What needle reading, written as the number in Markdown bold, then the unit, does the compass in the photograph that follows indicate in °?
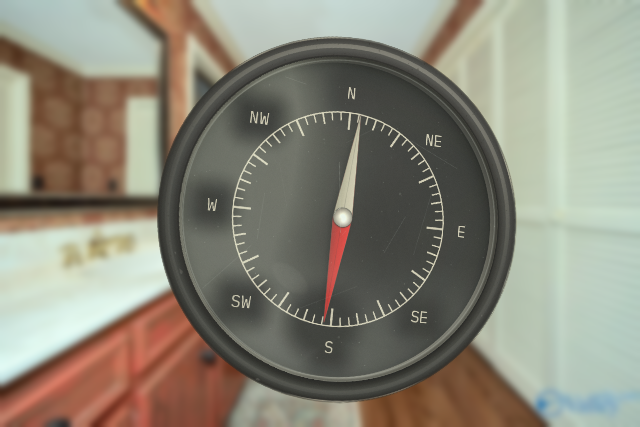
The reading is **185** °
